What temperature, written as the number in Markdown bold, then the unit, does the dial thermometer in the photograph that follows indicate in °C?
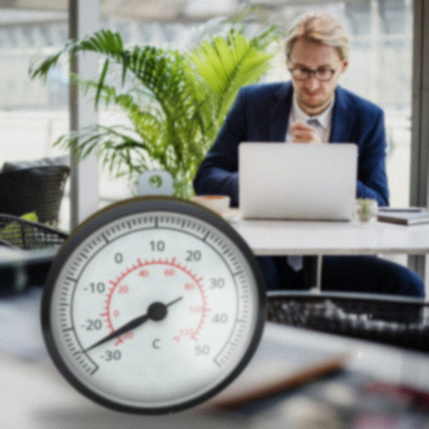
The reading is **-25** °C
